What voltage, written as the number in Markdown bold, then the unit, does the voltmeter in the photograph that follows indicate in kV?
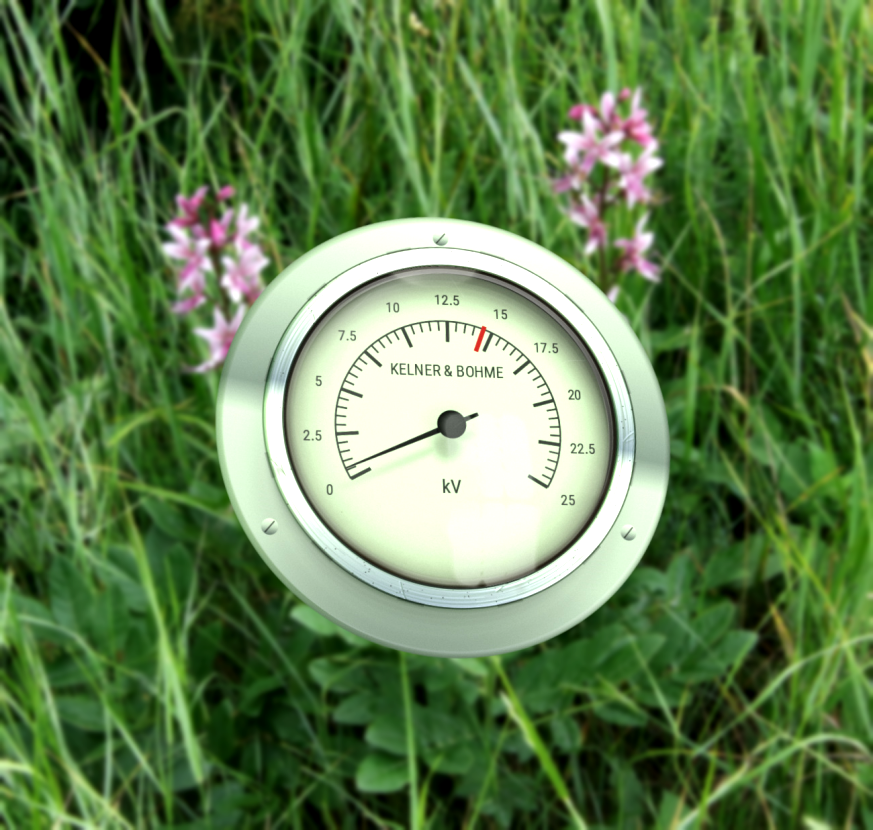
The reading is **0.5** kV
